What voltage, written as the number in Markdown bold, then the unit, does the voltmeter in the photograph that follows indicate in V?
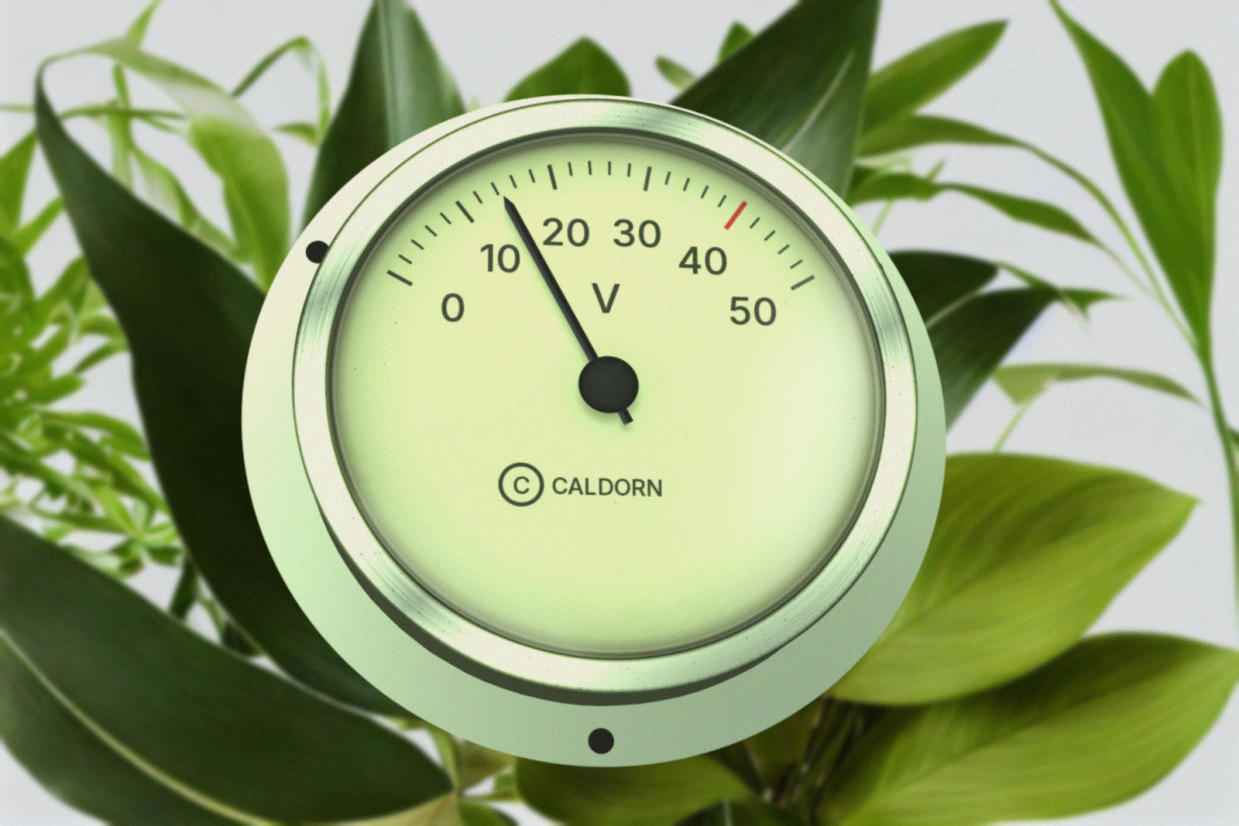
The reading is **14** V
